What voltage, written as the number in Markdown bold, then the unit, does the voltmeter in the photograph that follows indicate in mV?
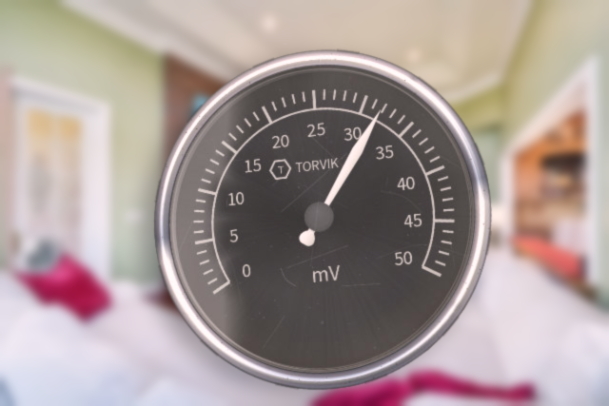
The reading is **32** mV
